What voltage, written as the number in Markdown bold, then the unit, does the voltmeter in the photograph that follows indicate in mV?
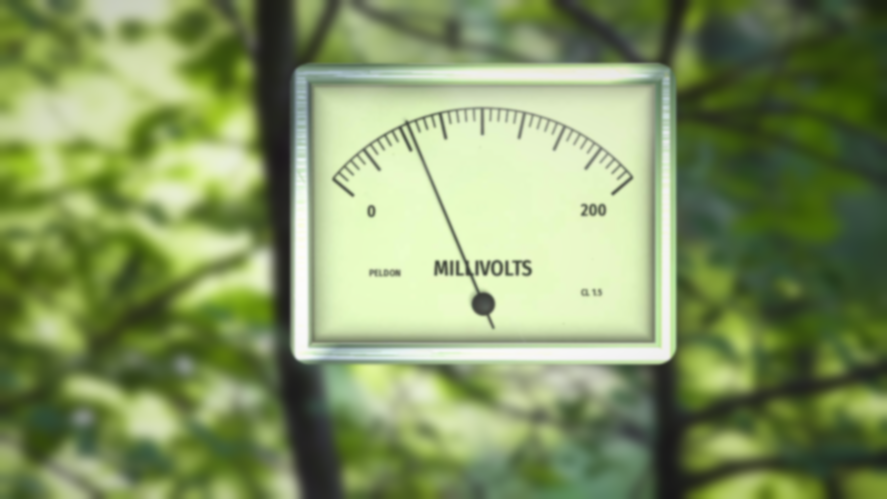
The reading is **55** mV
